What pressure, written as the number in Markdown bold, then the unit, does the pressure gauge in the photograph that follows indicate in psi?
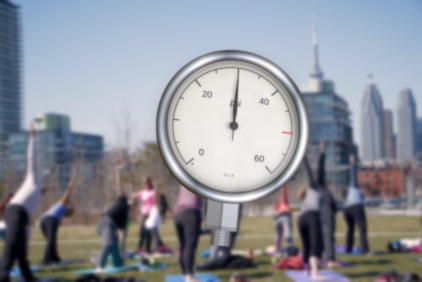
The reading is **30** psi
